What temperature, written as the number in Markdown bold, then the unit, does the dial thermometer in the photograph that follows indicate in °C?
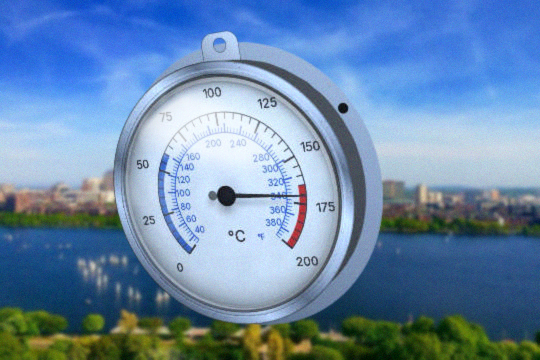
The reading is **170** °C
